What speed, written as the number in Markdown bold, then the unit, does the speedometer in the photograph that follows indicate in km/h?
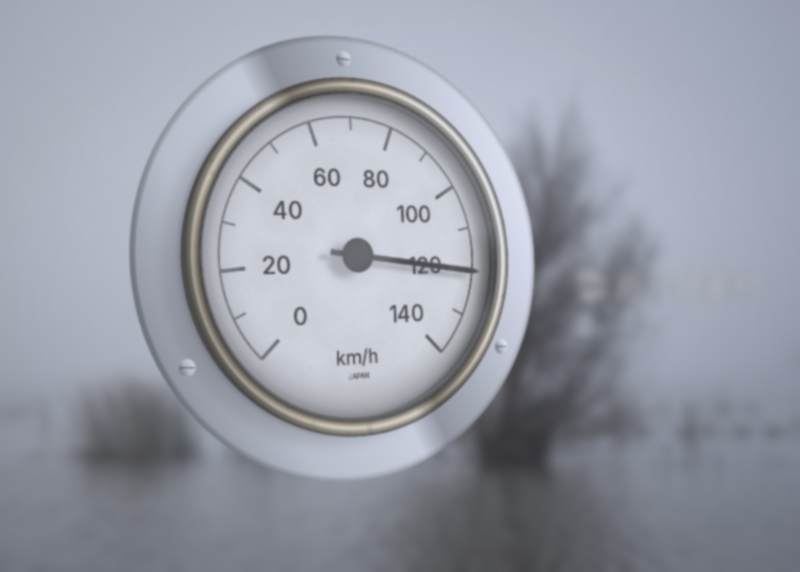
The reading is **120** km/h
